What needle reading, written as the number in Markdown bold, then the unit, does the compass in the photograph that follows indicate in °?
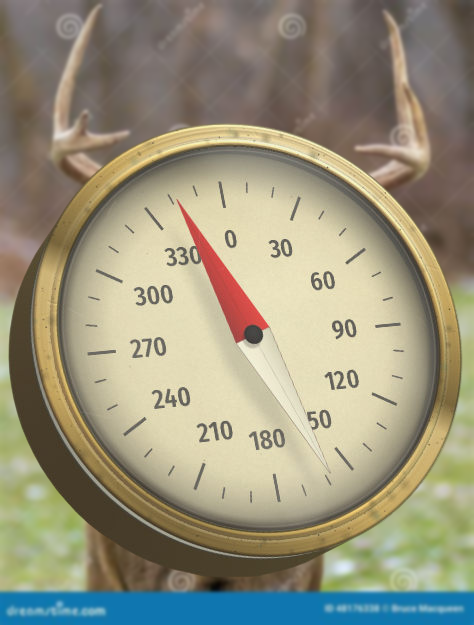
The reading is **340** °
